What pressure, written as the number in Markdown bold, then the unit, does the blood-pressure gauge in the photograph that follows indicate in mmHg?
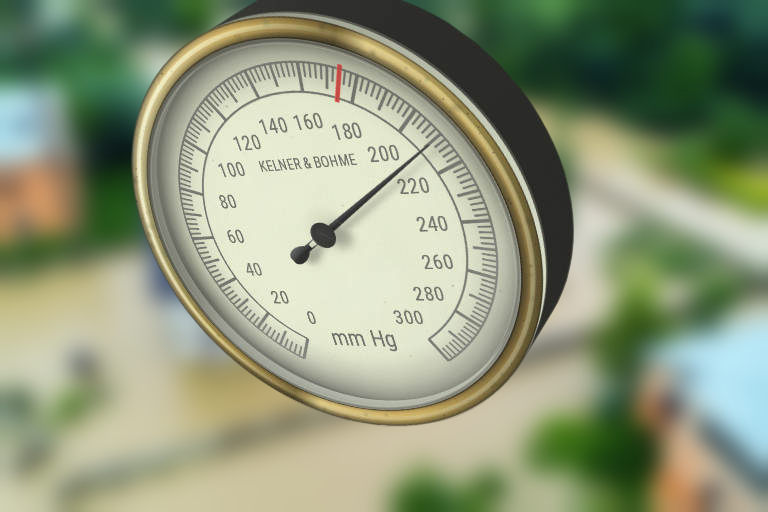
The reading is **210** mmHg
